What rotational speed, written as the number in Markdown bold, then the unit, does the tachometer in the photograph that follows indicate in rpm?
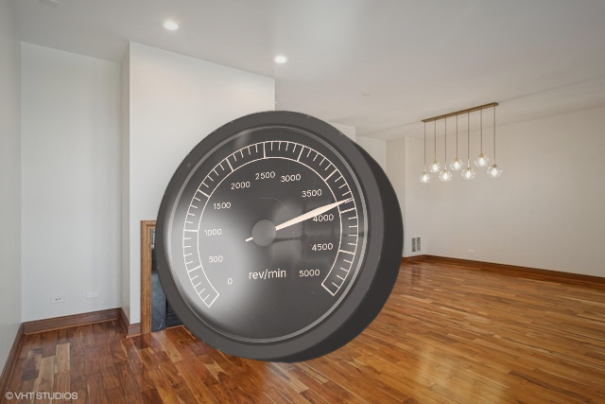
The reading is **3900** rpm
